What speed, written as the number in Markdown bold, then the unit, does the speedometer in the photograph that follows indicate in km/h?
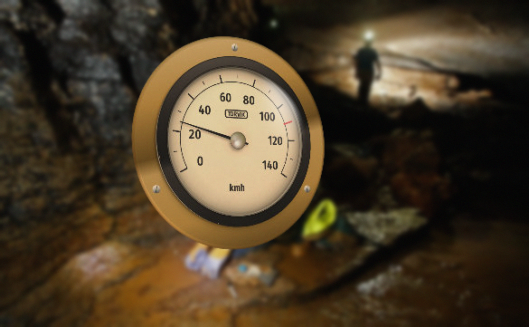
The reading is **25** km/h
